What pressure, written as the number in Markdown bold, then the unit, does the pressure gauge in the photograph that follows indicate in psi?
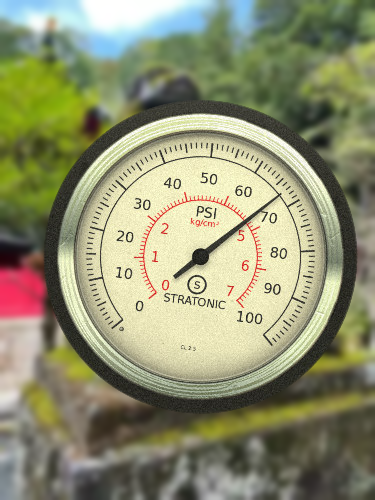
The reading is **67** psi
